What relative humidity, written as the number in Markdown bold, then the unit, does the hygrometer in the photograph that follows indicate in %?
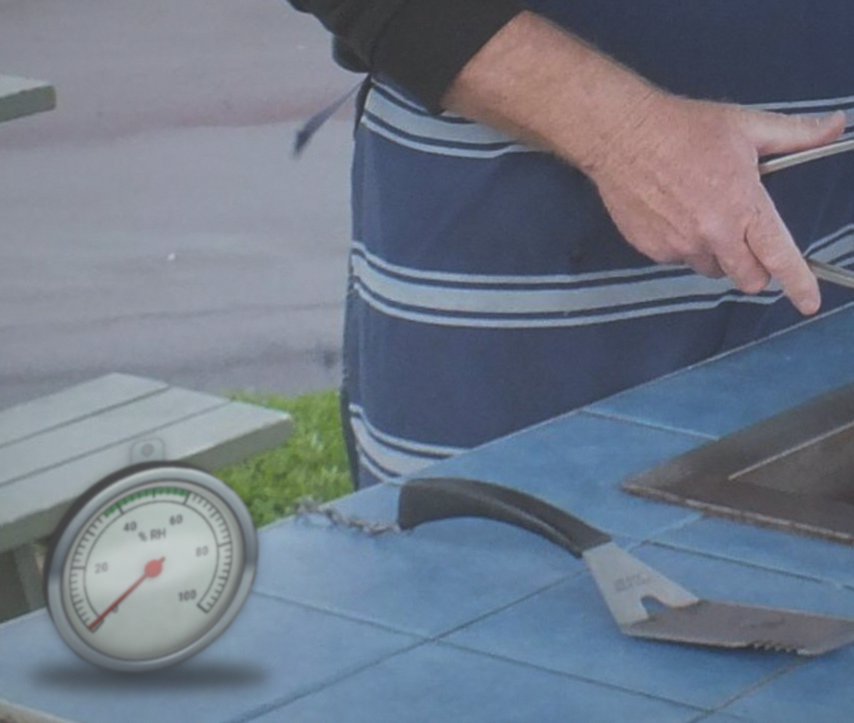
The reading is **2** %
